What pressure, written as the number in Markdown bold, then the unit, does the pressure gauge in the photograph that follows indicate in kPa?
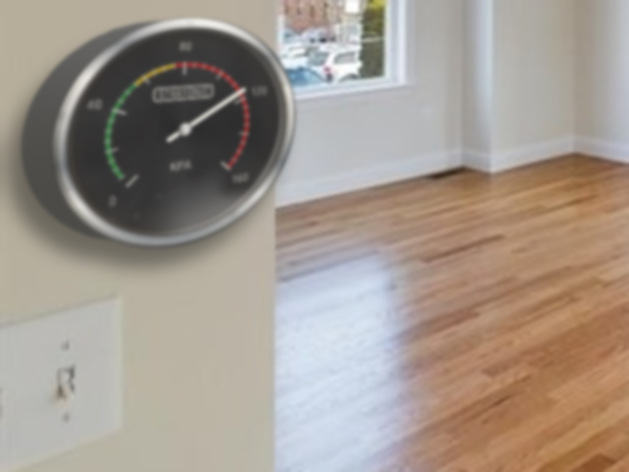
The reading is **115** kPa
